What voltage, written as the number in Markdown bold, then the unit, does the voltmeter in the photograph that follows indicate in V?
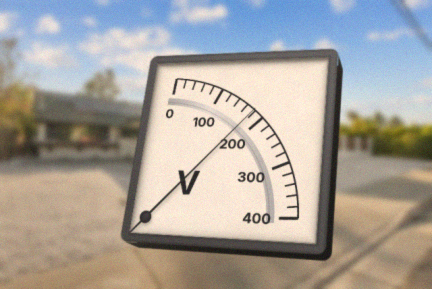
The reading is **180** V
